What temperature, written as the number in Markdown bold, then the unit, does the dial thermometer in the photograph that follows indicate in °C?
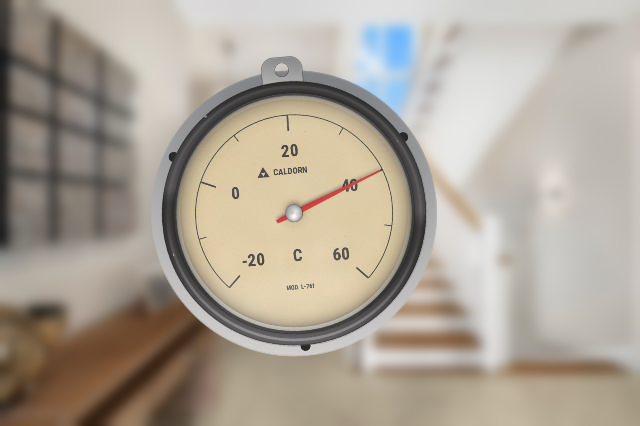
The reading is **40** °C
